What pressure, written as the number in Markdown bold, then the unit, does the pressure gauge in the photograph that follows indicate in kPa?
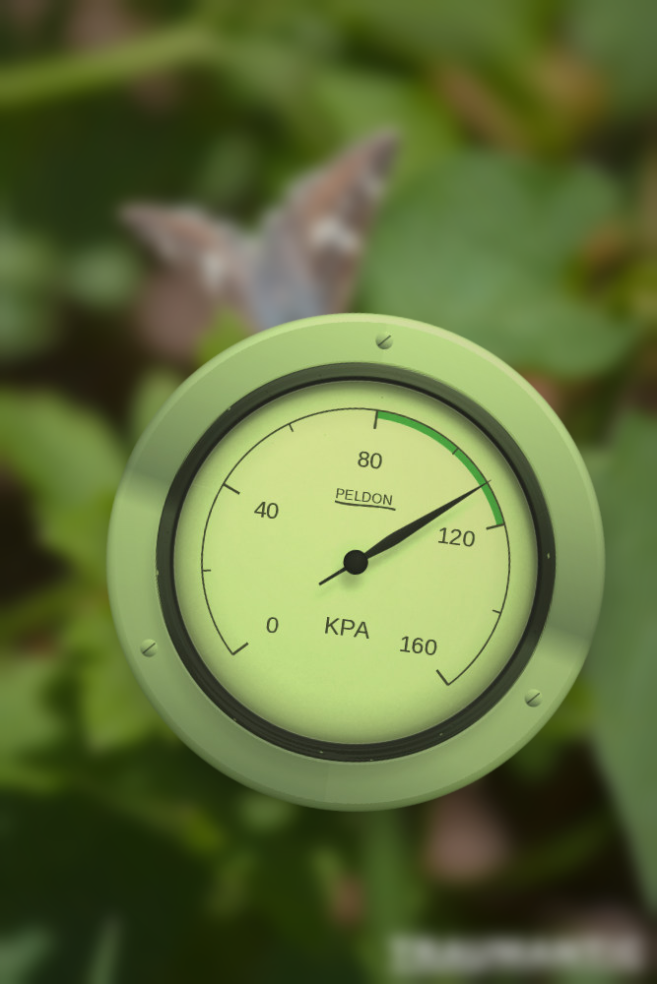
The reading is **110** kPa
